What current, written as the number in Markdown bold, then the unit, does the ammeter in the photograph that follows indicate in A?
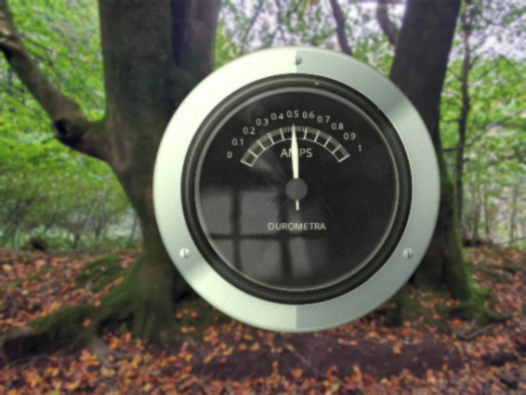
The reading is **0.5** A
